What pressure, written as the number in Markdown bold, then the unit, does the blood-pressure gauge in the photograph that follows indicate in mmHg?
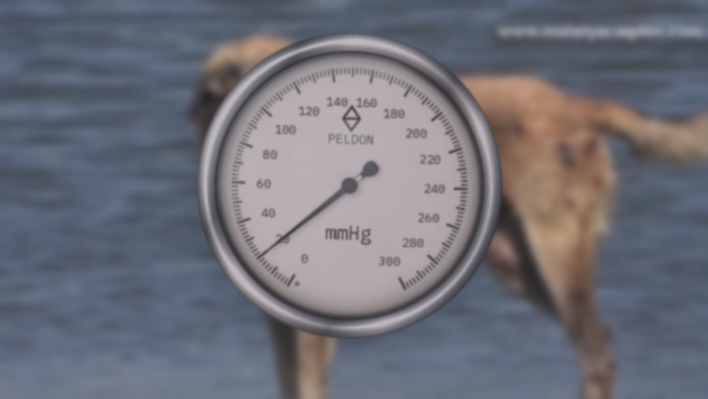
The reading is **20** mmHg
